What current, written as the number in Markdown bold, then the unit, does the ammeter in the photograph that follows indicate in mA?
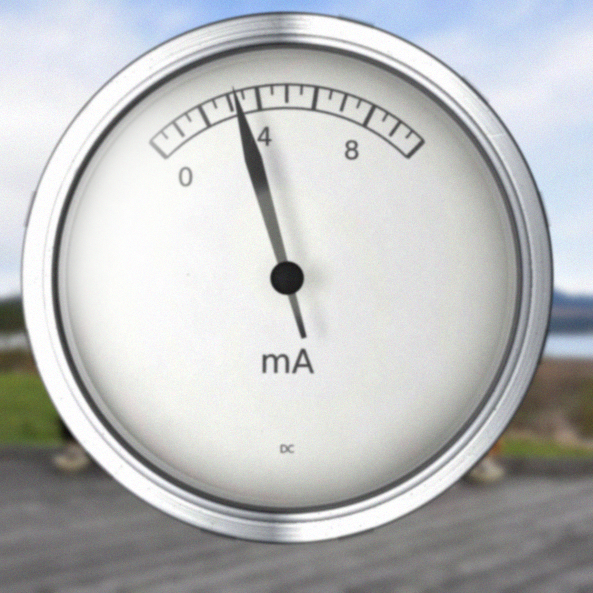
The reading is **3.25** mA
